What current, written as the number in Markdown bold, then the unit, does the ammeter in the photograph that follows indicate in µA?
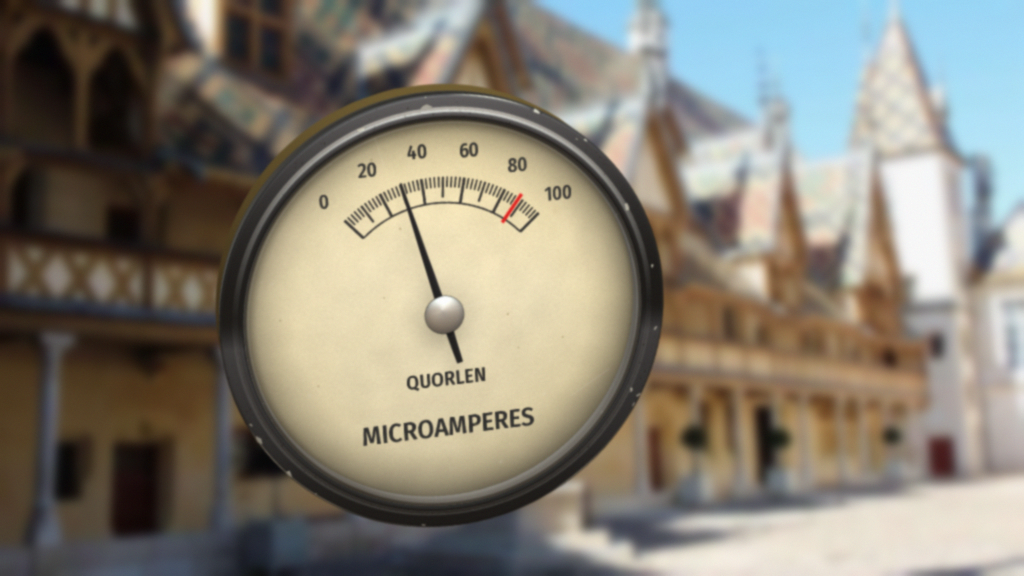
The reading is **30** µA
